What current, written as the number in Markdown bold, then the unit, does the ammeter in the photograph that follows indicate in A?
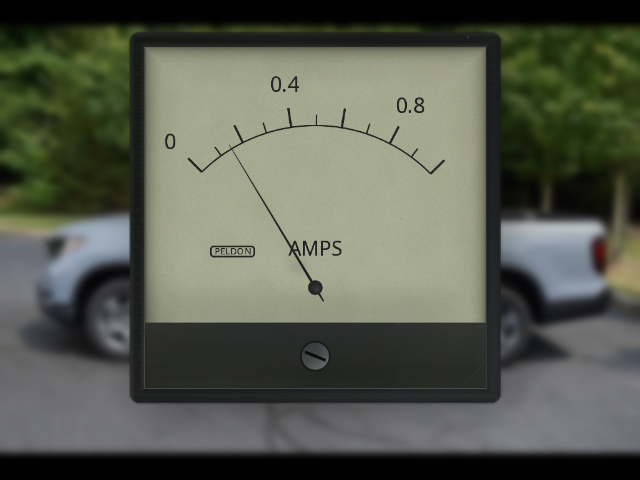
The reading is **0.15** A
